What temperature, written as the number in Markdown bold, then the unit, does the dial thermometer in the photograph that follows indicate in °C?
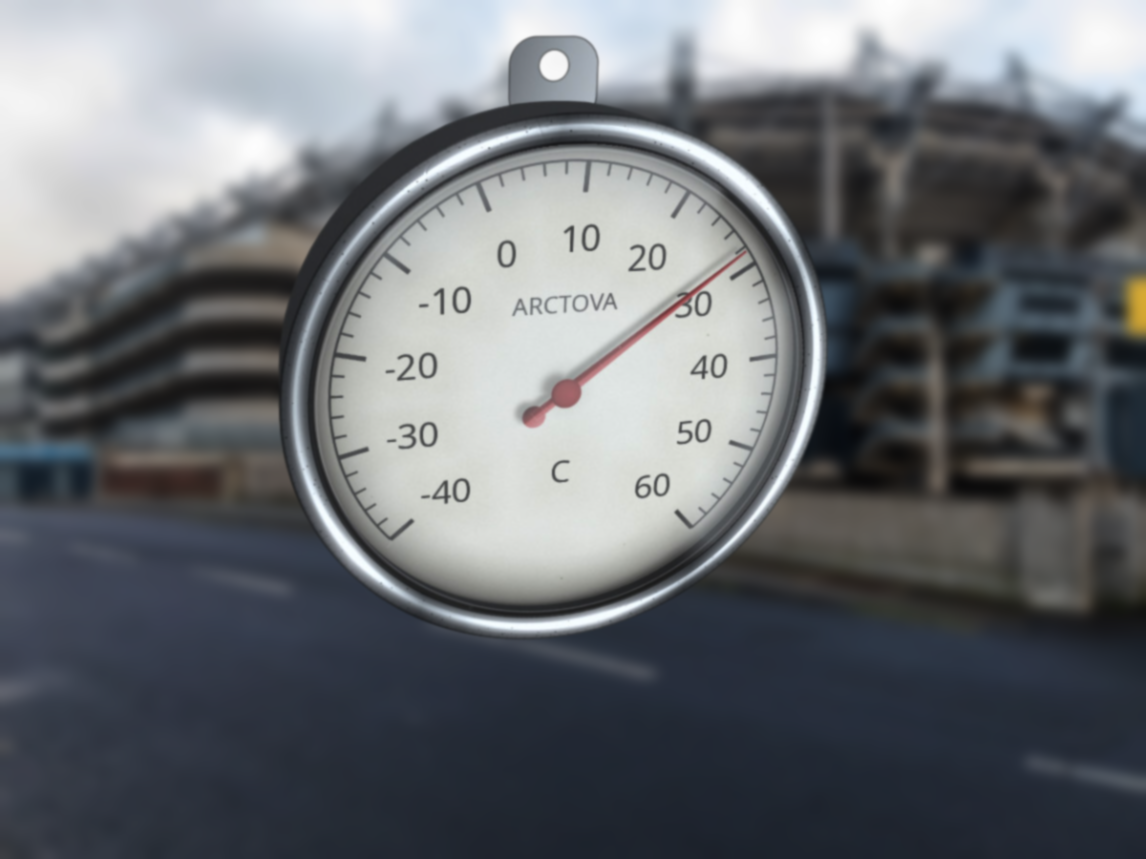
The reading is **28** °C
